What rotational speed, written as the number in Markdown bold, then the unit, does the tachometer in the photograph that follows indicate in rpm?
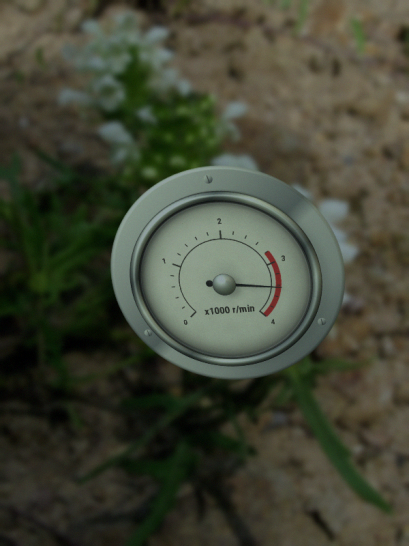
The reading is **3400** rpm
